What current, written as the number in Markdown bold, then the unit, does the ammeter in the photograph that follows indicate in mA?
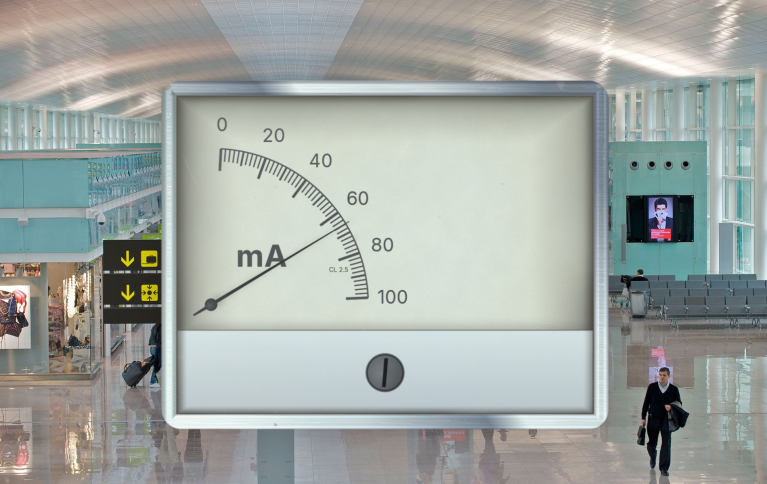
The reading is **66** mA
